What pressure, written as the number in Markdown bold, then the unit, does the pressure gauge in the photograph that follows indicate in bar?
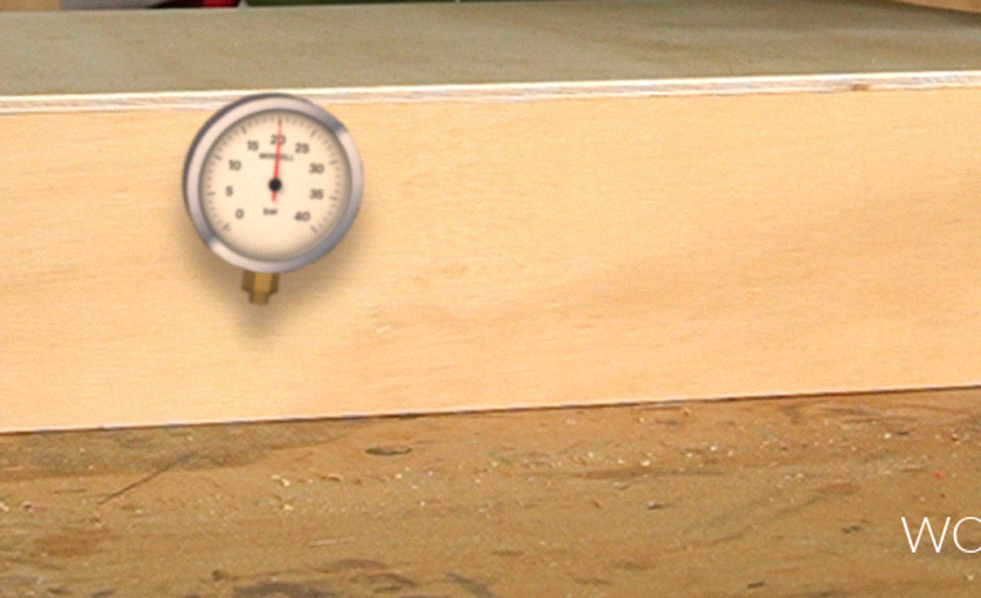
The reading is **20** bar
